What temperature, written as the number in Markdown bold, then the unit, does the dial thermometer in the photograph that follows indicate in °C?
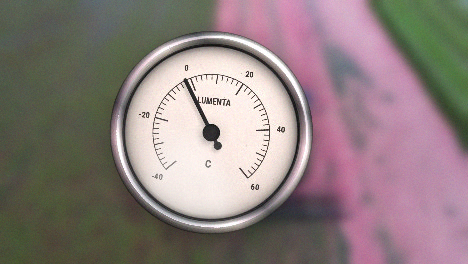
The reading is **-2** °C
